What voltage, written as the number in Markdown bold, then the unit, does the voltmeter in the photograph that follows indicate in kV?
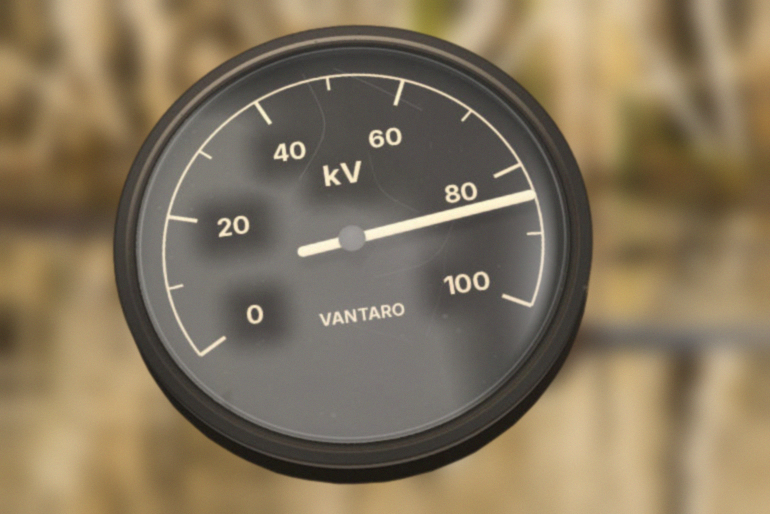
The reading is **85** kV
